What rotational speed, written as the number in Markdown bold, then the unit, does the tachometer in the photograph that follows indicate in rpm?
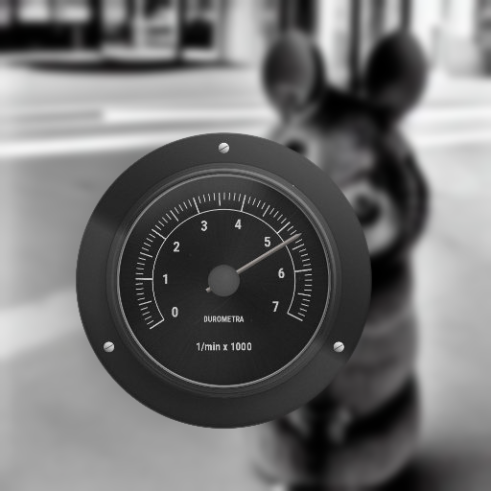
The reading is **5300** rpm
